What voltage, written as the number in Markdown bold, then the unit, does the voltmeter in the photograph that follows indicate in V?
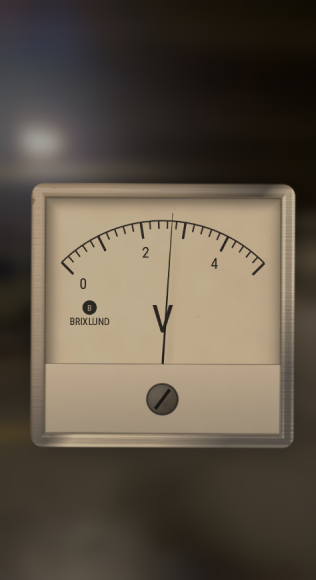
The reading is **2.7** V
